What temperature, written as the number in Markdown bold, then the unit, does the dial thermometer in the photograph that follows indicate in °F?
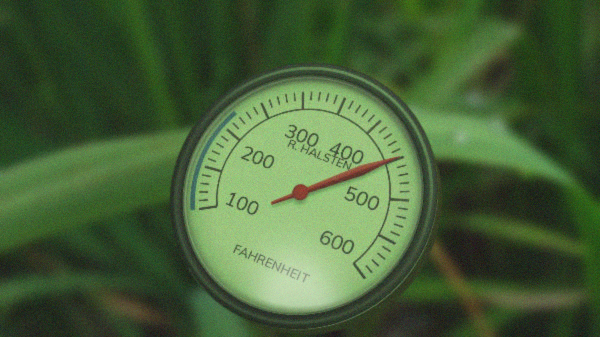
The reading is **450** °F
